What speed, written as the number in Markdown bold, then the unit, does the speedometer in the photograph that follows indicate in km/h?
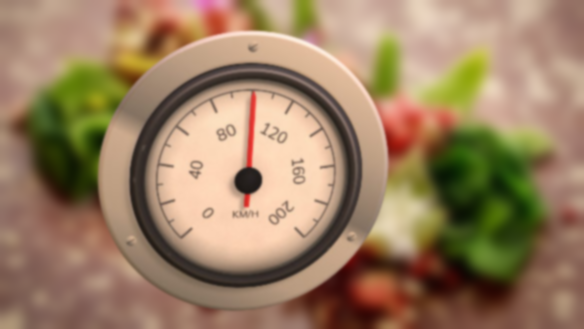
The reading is **100** km/h
